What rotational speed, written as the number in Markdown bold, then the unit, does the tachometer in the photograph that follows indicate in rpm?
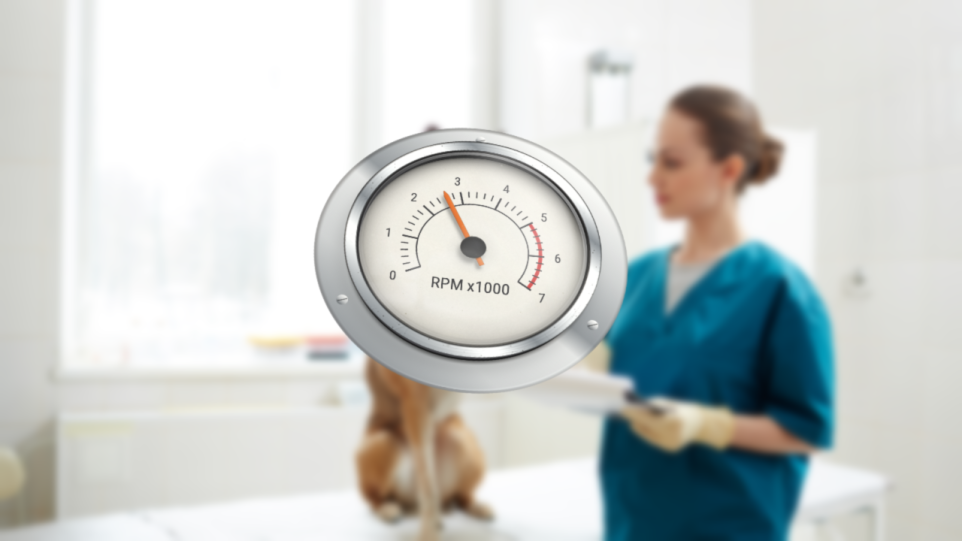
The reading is **2600** rpm
